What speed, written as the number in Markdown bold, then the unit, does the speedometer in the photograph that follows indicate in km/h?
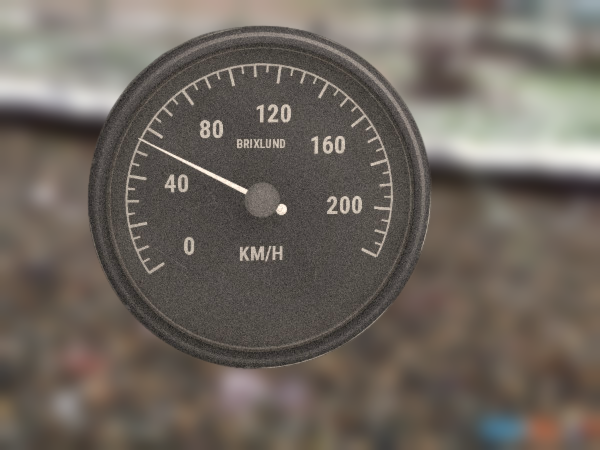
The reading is **55** km/h
